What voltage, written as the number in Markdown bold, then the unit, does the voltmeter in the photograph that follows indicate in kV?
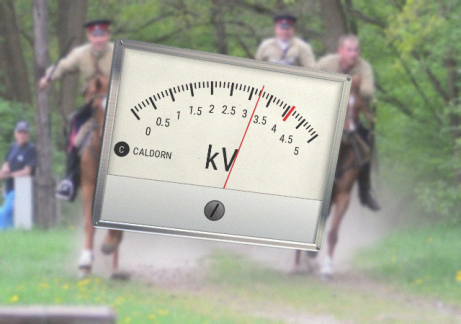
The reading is **3.2** kV
